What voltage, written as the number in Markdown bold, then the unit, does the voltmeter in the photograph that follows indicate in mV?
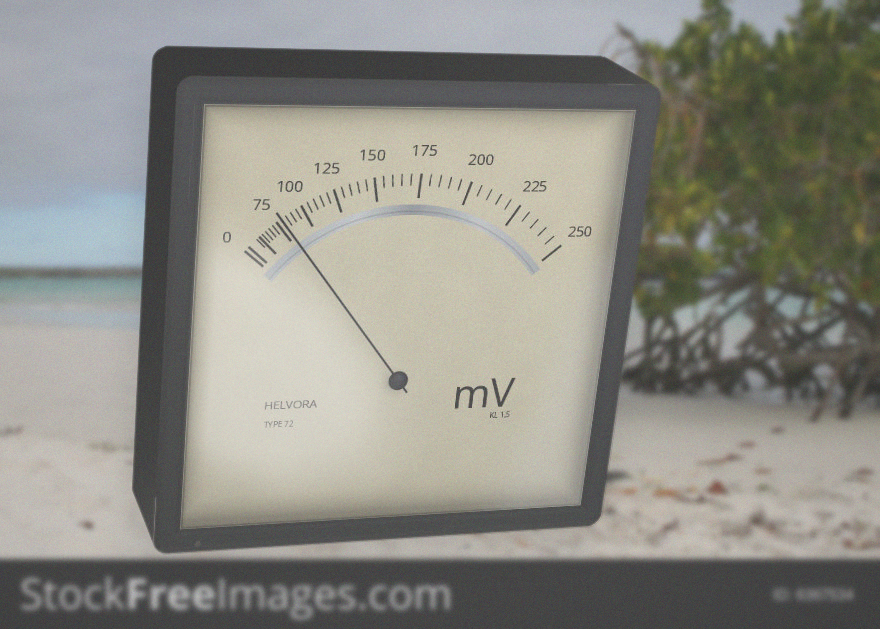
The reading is **80** mV
